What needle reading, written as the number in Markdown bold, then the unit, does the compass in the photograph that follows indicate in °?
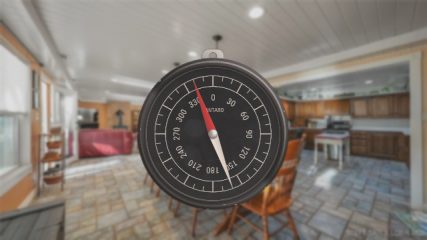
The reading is **340** °
